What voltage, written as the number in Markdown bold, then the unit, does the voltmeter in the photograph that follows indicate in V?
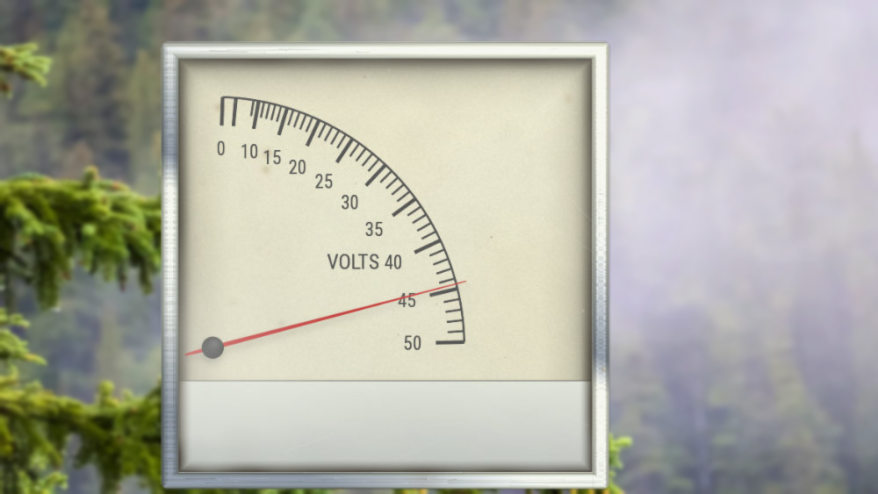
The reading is **44.5** V
